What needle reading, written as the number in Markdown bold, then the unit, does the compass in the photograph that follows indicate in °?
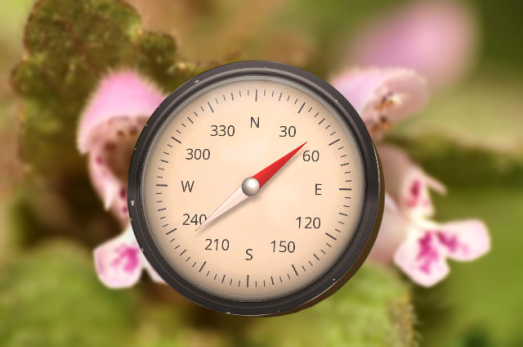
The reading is **50** °
